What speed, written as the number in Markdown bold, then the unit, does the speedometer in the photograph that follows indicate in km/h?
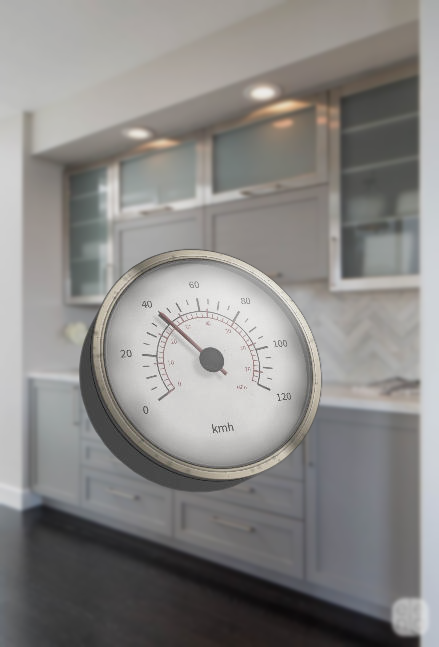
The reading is **40** km/h
